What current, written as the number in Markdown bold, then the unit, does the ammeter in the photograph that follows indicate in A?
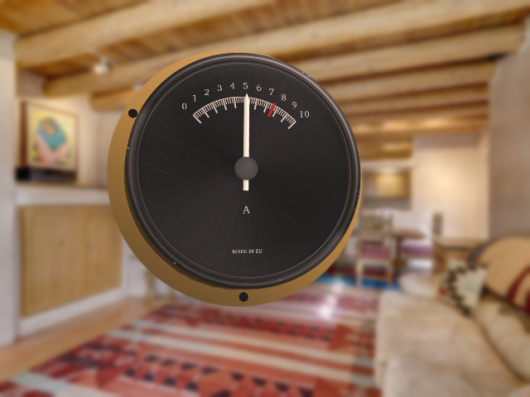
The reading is **5** A
